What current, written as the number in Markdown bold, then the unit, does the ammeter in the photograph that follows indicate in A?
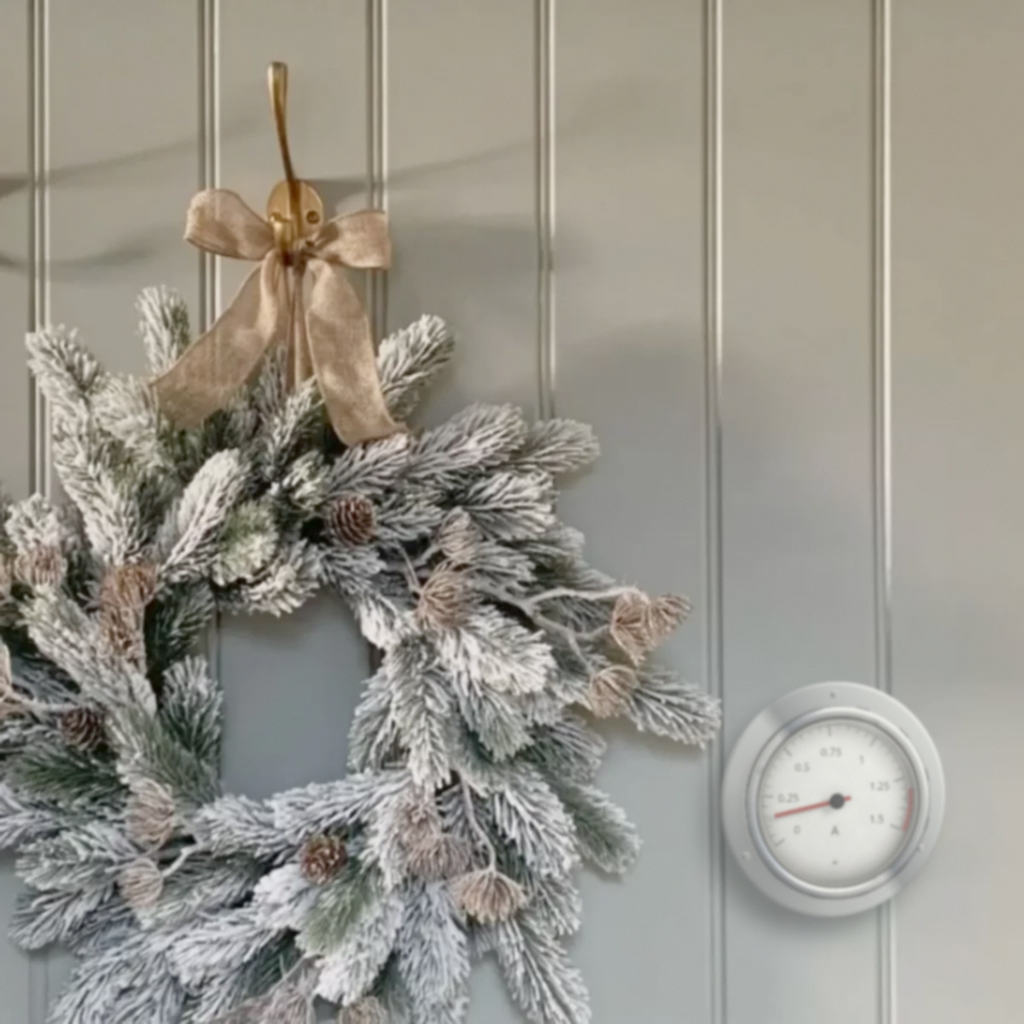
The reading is **0.15** A
